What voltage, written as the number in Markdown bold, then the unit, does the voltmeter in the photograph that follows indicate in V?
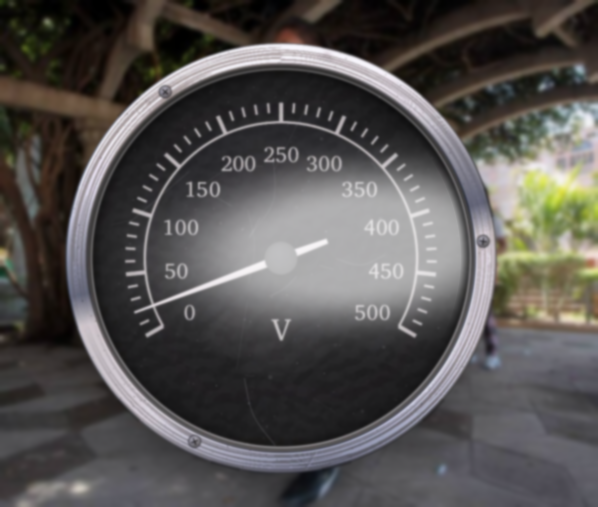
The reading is **20** V
